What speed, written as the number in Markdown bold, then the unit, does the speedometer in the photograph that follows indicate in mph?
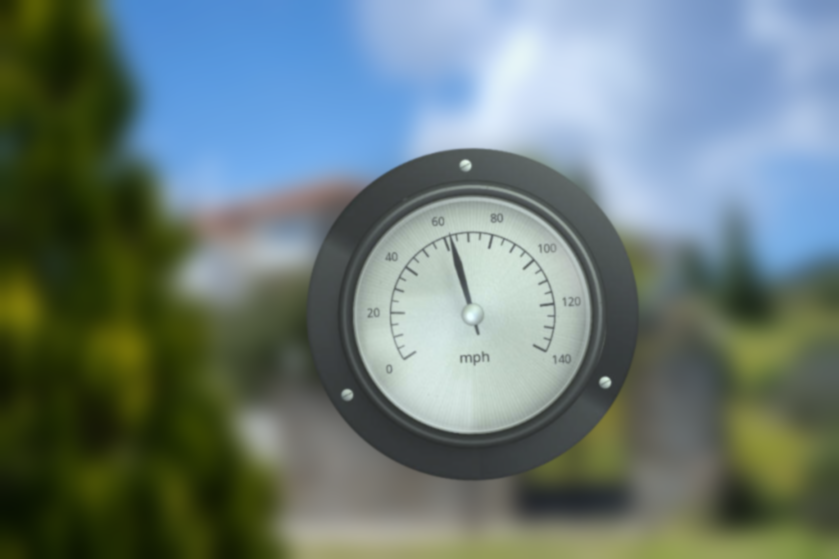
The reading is **62.5** mph
